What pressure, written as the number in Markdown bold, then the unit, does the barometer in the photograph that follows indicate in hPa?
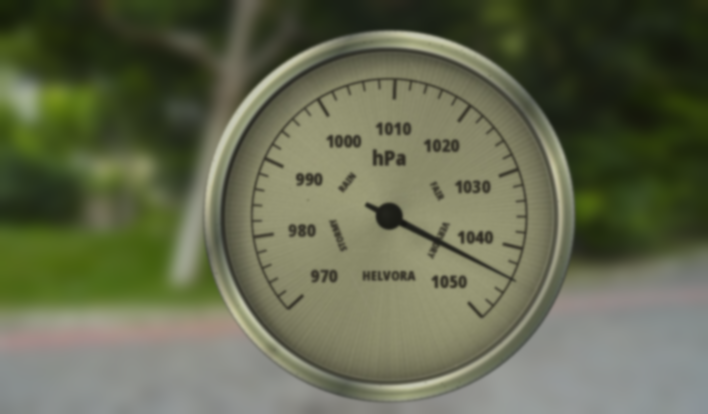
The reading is **1044** hPa
